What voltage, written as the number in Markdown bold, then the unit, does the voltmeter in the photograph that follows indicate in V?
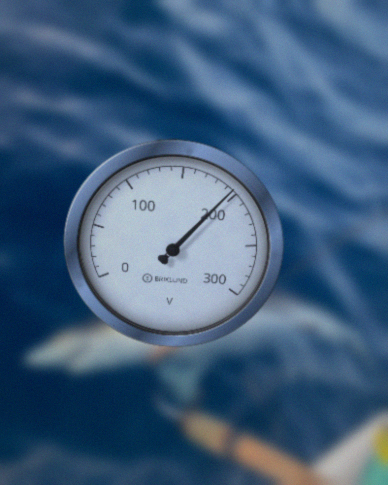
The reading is **195** V
